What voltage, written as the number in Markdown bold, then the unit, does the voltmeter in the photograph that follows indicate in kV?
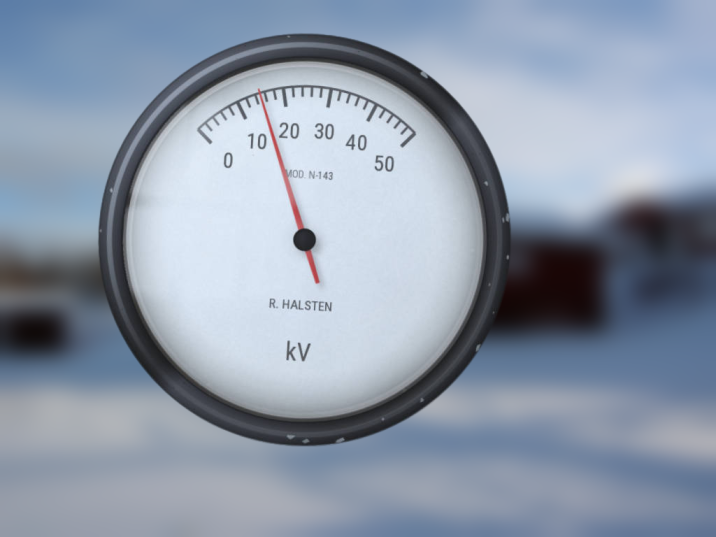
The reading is **15** kV
